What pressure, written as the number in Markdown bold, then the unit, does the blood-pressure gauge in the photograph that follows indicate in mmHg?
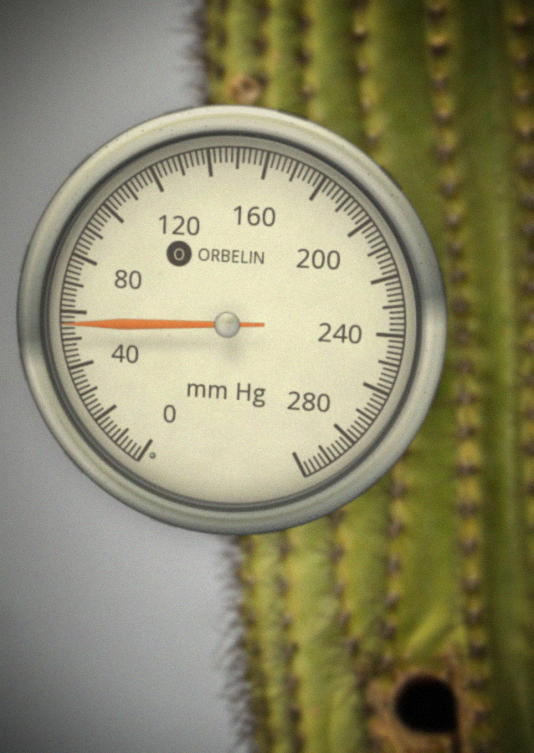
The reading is **56** mmHg
